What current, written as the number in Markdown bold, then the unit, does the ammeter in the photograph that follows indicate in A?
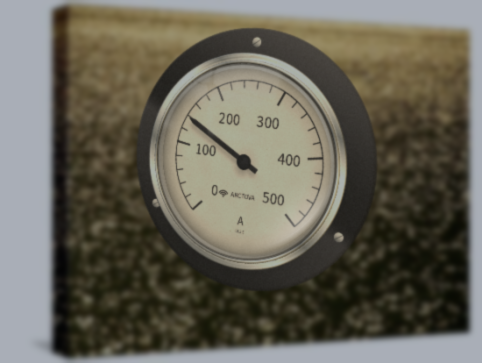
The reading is **140** A
